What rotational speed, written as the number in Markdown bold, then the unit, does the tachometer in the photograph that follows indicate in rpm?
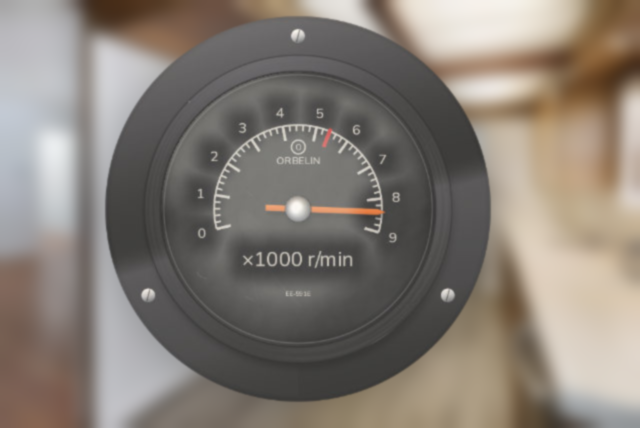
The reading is **8400** rpm
